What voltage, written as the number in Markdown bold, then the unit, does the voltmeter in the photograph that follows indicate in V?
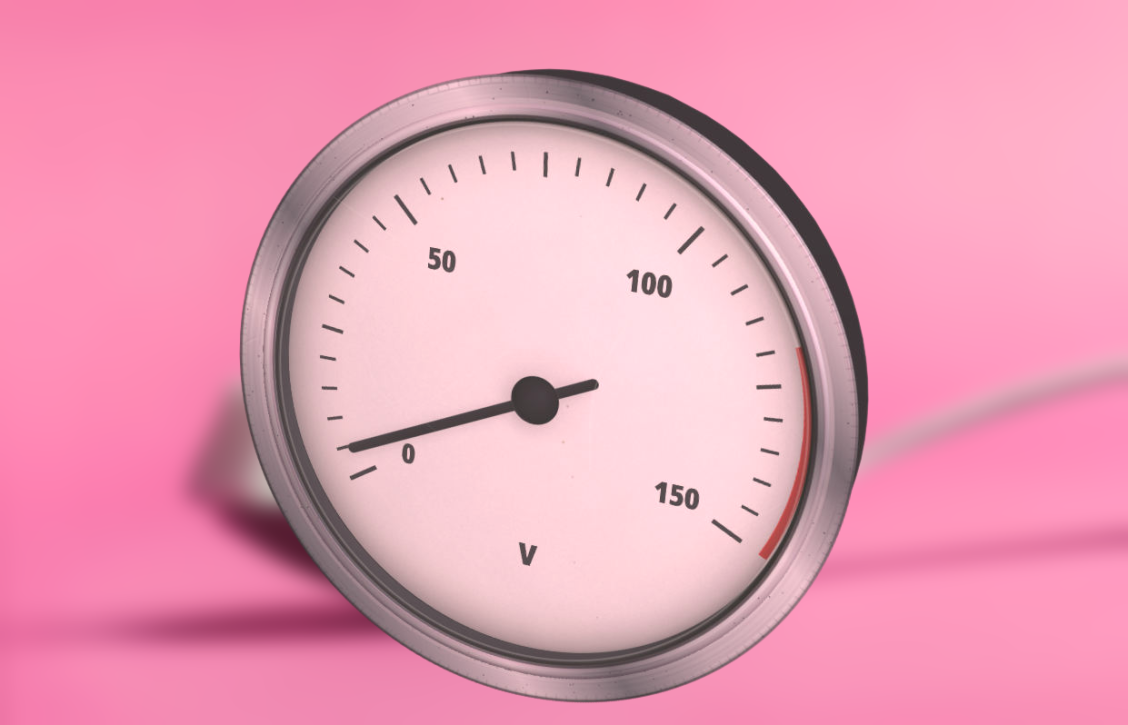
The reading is **5** V
